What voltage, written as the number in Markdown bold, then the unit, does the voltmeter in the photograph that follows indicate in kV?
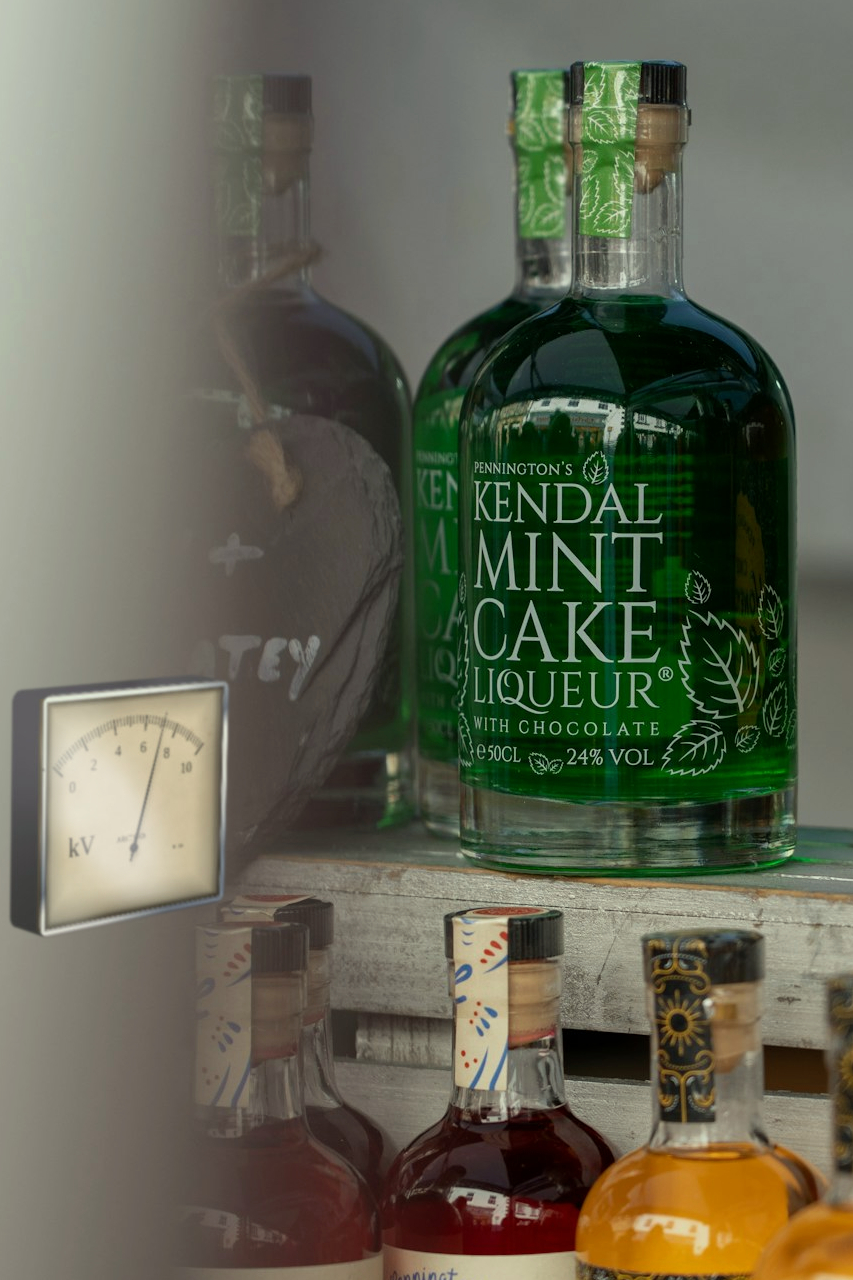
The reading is **7** kV
